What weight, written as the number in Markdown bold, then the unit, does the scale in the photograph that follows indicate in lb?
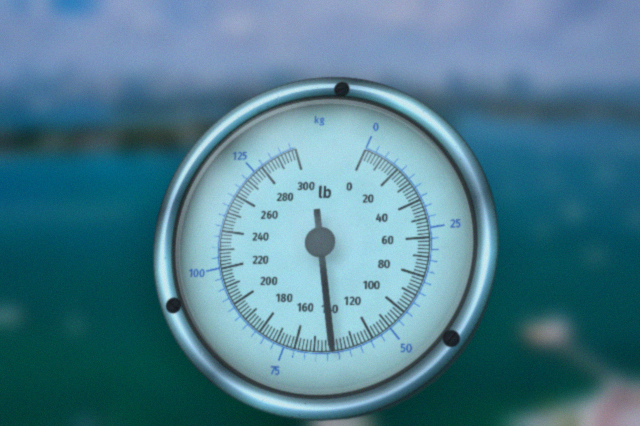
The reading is **140** lb
